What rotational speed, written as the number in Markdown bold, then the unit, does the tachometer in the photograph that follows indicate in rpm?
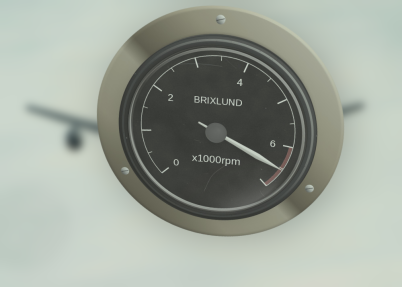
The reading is **6500** rpm
